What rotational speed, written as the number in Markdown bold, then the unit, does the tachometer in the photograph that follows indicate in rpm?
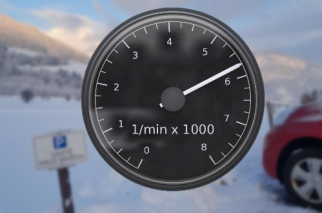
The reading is **5750** rpm
